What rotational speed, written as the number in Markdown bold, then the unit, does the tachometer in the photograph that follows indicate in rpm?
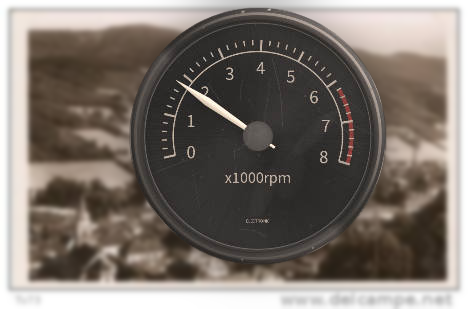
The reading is **1800** rpm
